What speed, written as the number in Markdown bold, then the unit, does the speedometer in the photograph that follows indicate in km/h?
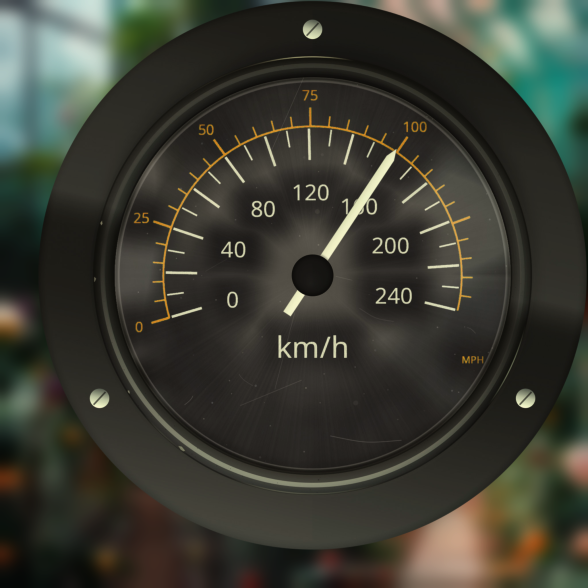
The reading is **160** km/h
